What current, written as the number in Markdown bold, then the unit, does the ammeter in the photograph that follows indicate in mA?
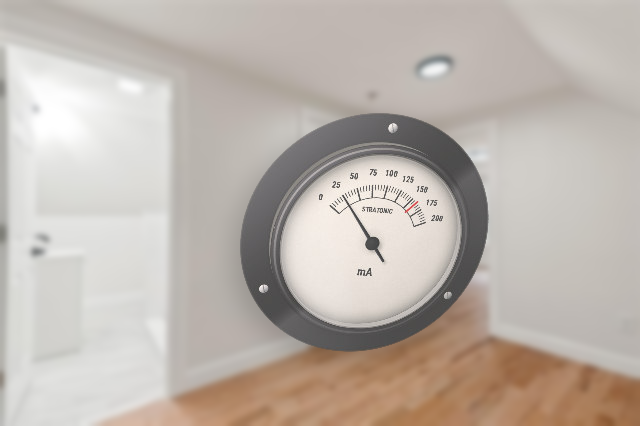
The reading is **25** mA
